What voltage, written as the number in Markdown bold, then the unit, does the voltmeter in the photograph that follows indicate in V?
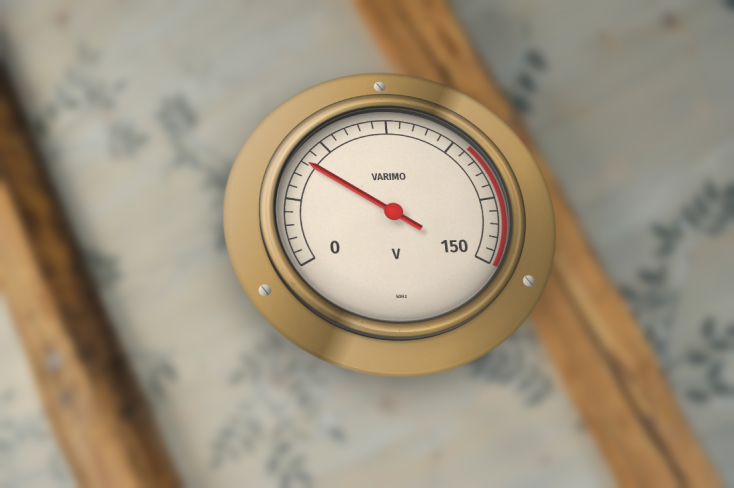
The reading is **40** V
